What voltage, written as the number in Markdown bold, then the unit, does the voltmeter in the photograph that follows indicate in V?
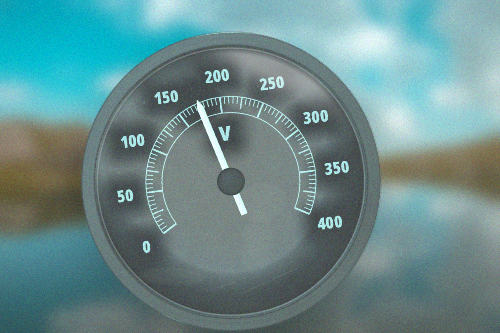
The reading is **175** V
